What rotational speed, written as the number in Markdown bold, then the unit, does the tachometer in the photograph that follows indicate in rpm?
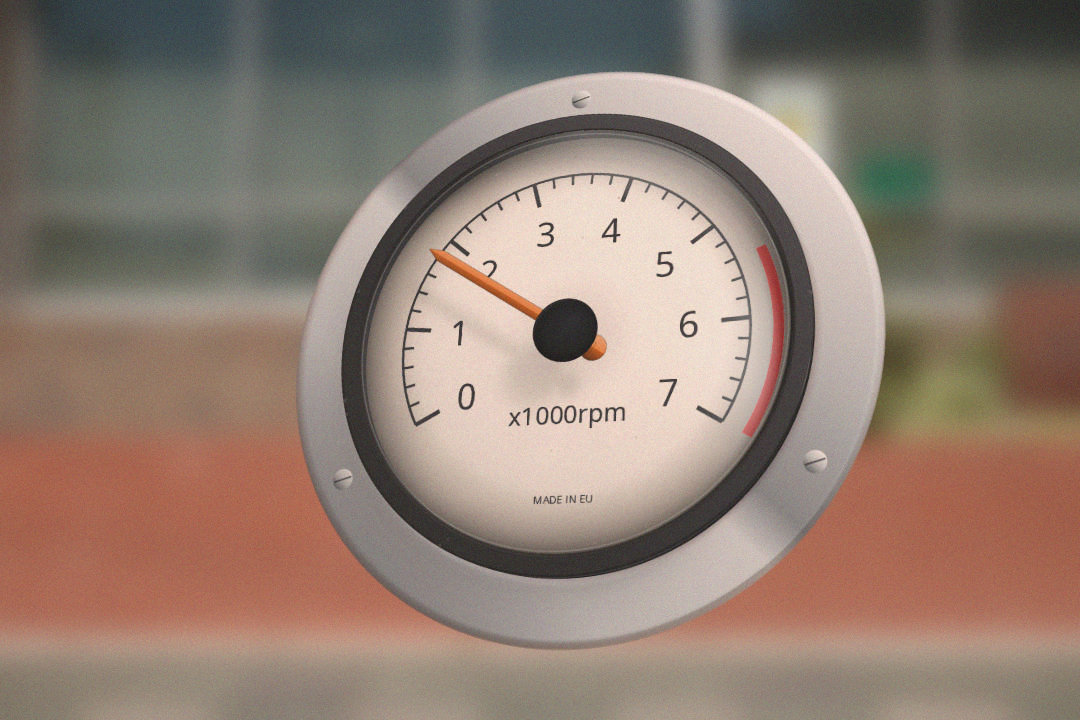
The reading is **1800** rpm
